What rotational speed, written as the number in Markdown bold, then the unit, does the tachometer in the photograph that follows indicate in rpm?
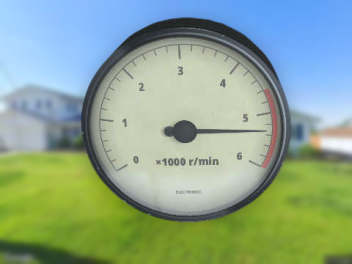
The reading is **5300** rpm
